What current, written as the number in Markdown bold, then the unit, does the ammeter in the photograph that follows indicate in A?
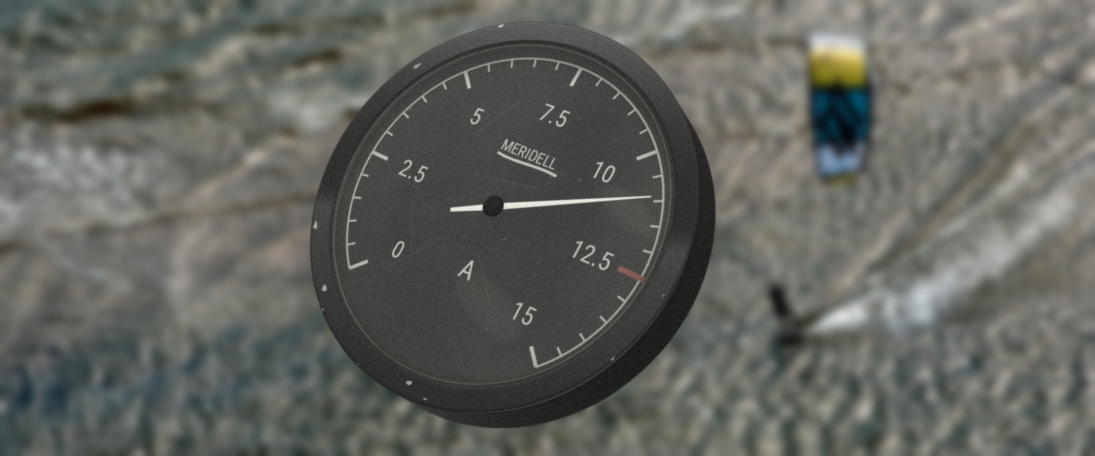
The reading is **11** A
